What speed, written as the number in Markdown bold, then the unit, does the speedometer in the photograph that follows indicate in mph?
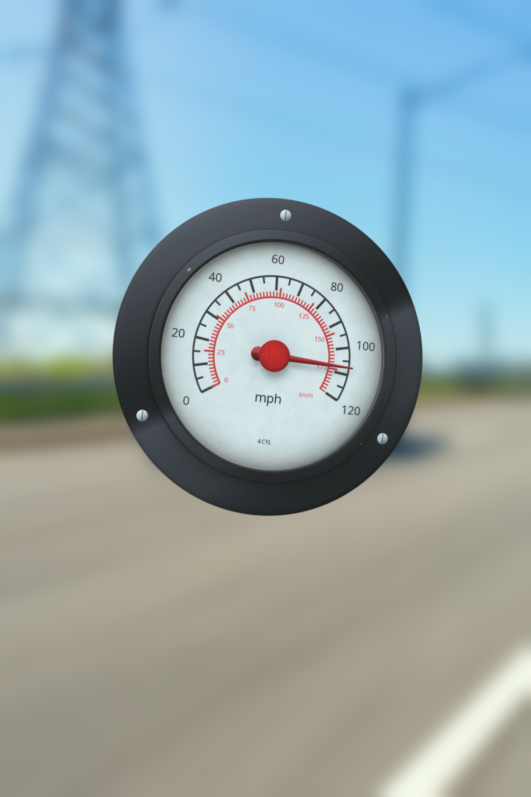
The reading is **107.5** mph
